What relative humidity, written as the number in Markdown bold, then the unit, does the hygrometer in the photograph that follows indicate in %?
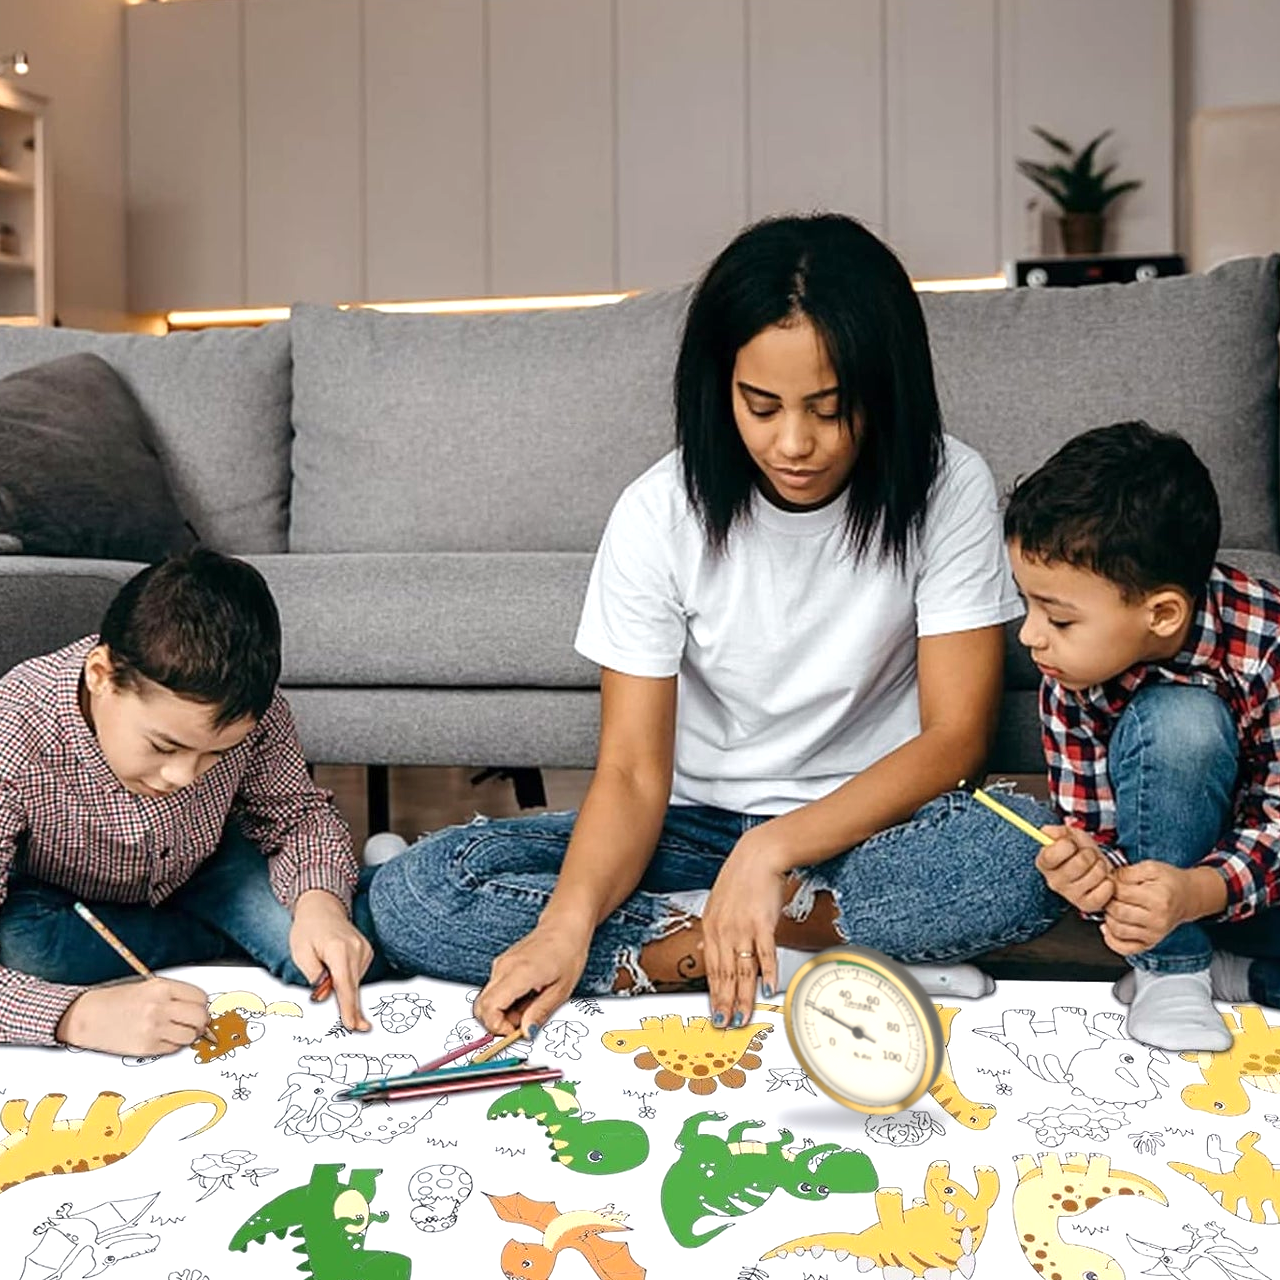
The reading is **20** %
